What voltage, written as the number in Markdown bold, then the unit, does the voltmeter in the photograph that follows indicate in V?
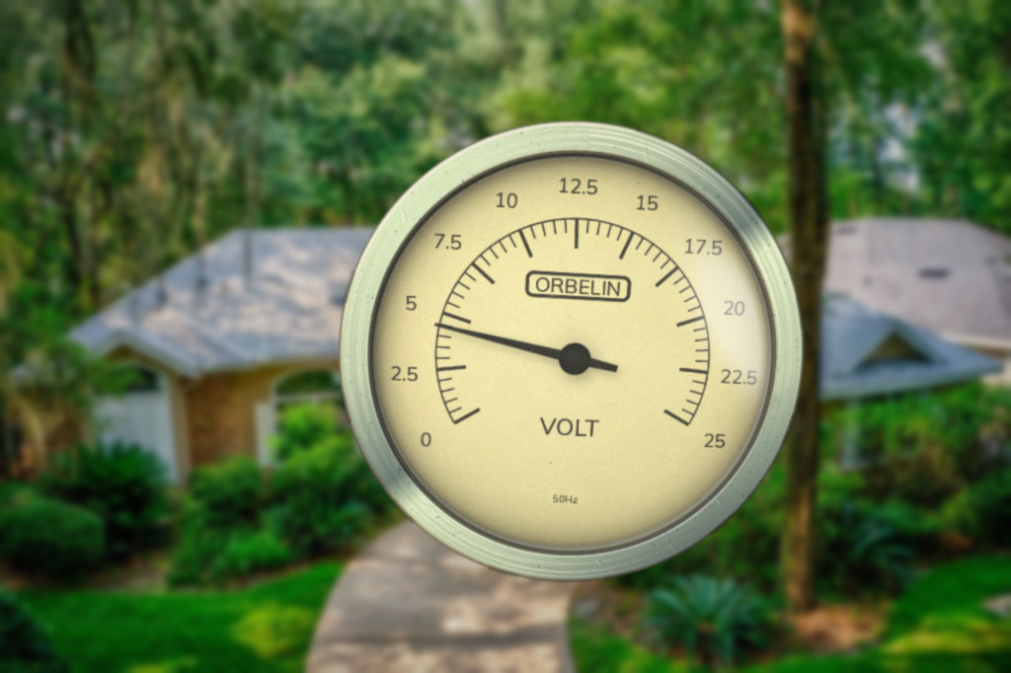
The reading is **4.5** V
